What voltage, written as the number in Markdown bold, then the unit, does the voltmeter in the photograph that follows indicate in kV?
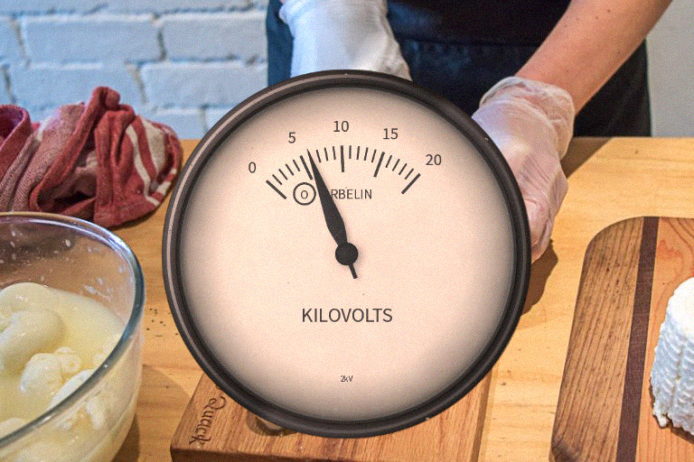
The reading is **6** kV
